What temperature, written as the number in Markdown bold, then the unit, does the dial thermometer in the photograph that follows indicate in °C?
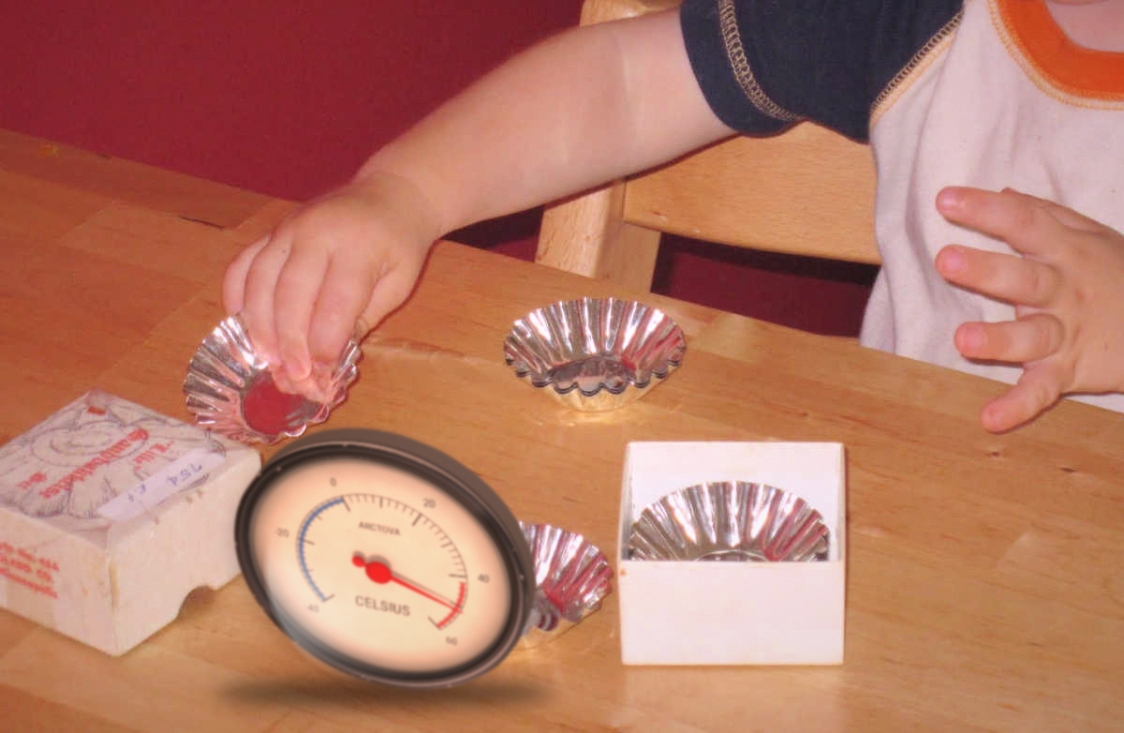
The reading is **50** °C
